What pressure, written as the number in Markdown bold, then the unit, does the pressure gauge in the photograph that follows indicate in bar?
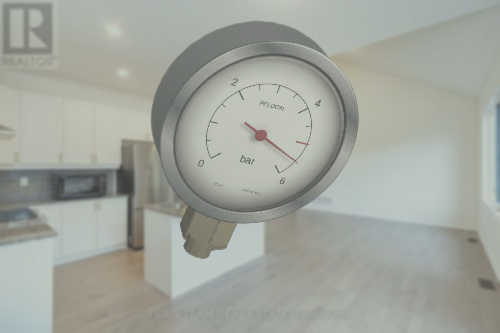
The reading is **5.5** bar
